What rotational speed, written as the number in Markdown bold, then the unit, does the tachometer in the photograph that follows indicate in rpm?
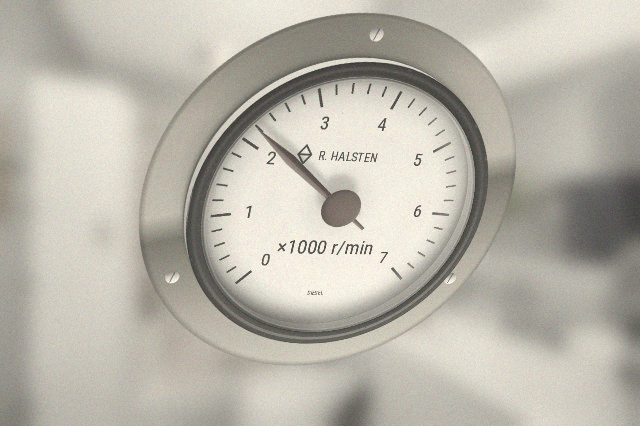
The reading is **2200** rpm
